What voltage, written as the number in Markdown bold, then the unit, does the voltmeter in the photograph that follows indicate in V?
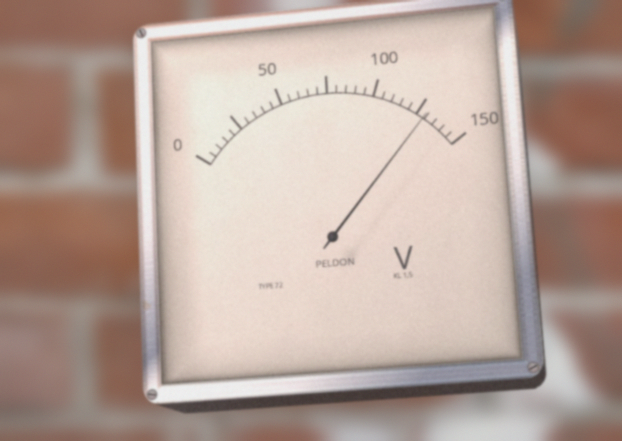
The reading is **130** V
